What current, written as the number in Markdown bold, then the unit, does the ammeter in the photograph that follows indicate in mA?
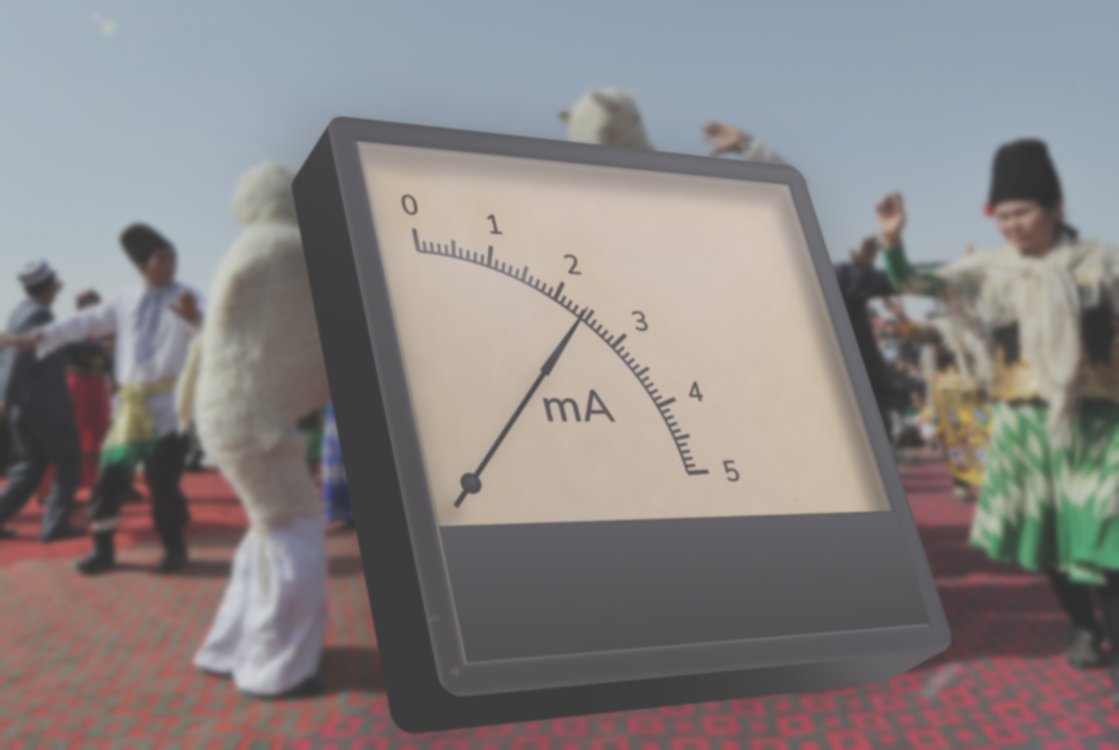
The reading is **2.4** mA
